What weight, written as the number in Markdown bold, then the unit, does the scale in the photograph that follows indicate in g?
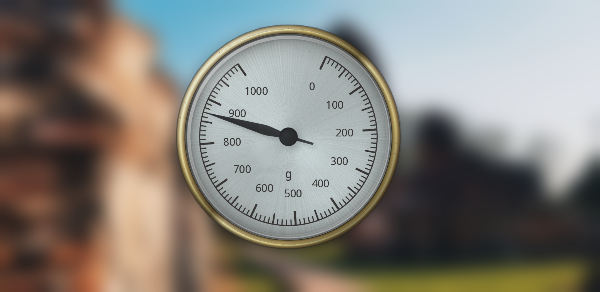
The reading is **870** g
